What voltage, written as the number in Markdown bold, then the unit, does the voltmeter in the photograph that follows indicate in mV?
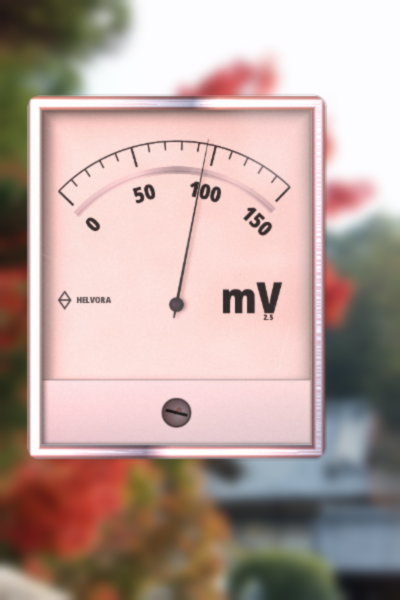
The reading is **95** mV
